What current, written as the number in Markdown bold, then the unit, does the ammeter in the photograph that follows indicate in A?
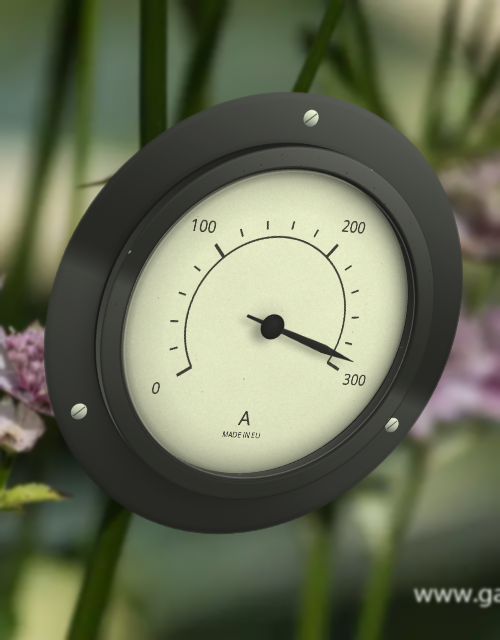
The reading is **290** A
